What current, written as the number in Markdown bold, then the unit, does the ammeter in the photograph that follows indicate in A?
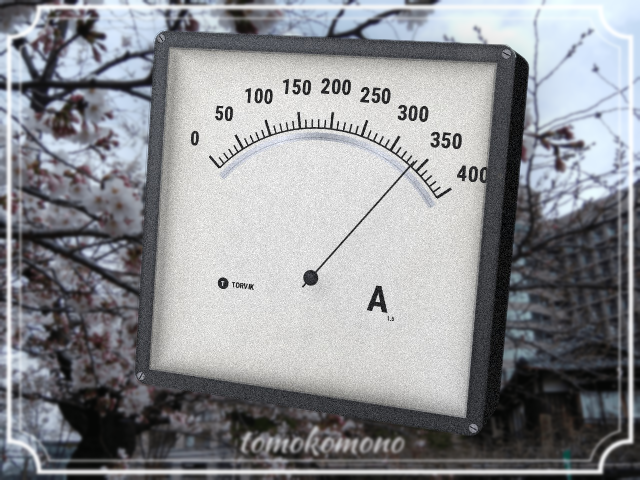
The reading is **340** A
